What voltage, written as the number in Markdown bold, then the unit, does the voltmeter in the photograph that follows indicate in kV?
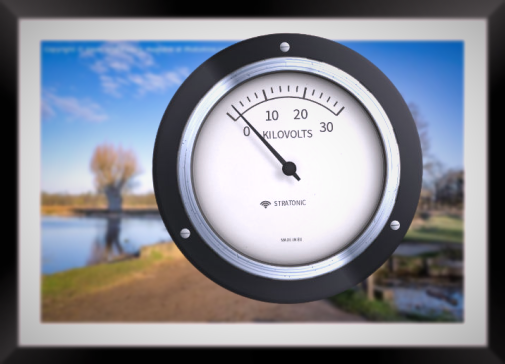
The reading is **2** kV
